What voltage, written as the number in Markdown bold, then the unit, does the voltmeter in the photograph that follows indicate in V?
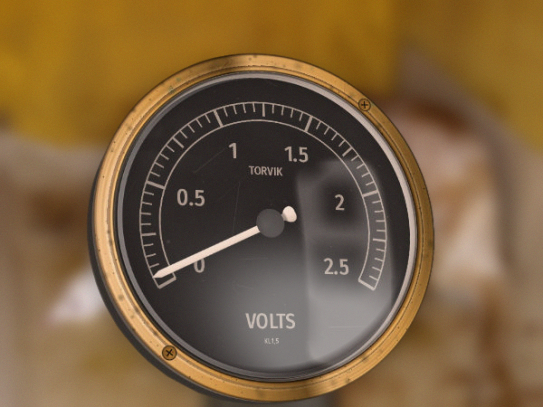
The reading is **0.05** V
